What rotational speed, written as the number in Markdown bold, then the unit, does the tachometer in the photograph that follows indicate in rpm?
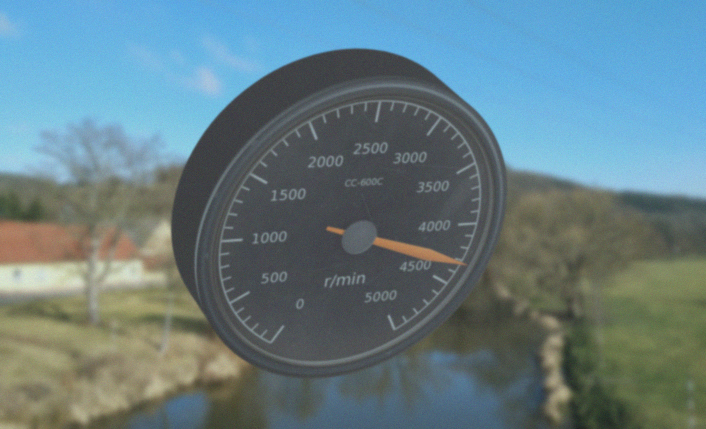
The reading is **4300** rpm
